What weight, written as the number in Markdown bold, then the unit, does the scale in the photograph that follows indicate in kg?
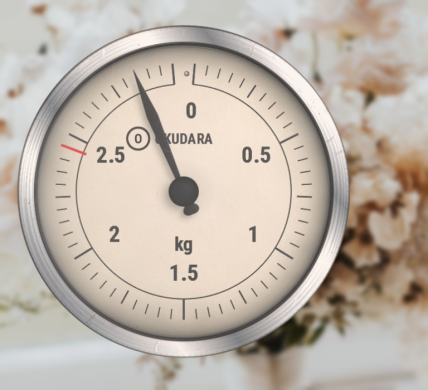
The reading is **2.85** kg
